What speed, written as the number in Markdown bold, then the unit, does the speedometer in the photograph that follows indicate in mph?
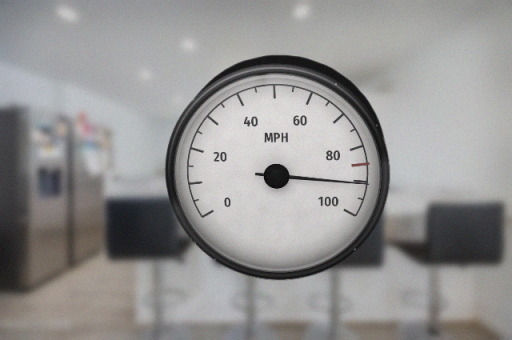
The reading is **90** mph
